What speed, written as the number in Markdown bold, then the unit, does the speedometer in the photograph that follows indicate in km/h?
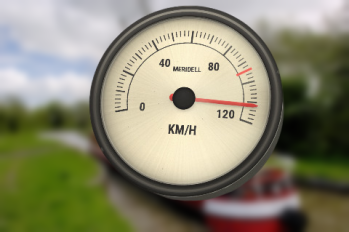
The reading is **112** km/h
